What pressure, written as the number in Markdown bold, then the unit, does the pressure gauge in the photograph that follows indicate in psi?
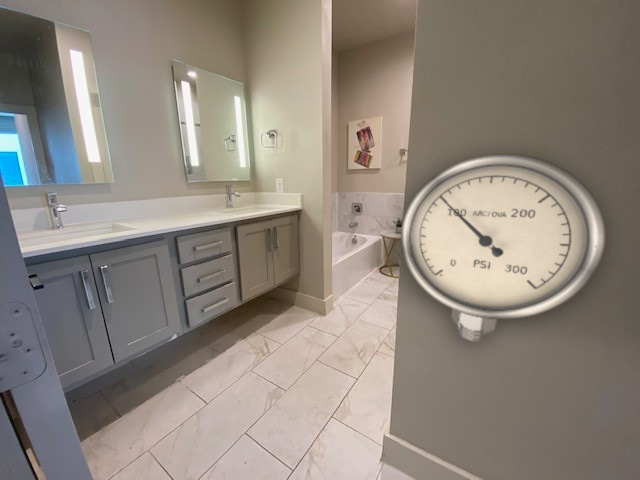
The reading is **100** psi
